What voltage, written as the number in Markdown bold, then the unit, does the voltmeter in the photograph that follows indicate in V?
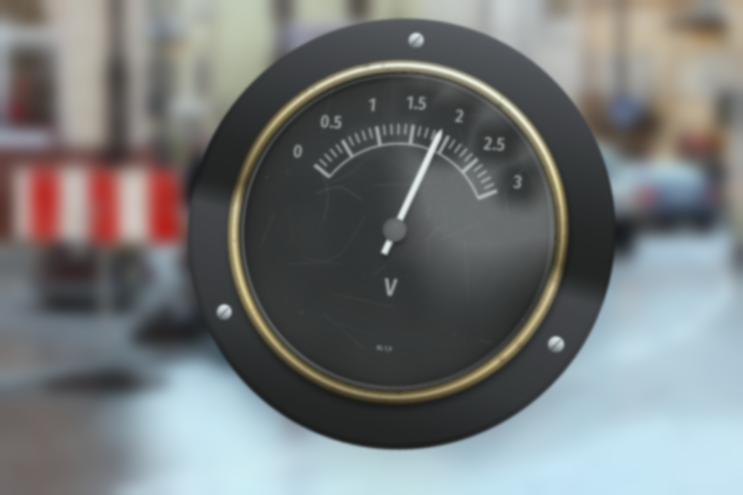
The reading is **1.9** V
